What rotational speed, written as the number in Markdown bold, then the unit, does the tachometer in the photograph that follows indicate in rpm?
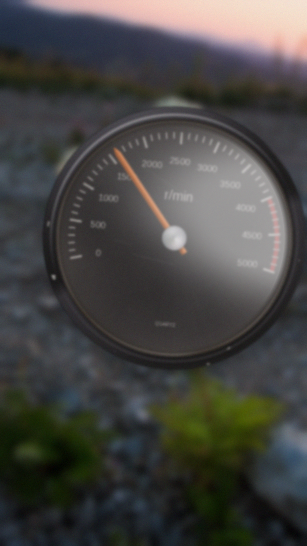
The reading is **1600** rpm
